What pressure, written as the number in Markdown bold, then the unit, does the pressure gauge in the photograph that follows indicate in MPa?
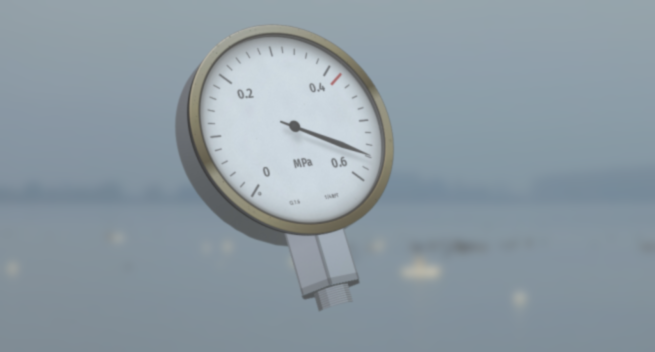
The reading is **0.56** MPa
